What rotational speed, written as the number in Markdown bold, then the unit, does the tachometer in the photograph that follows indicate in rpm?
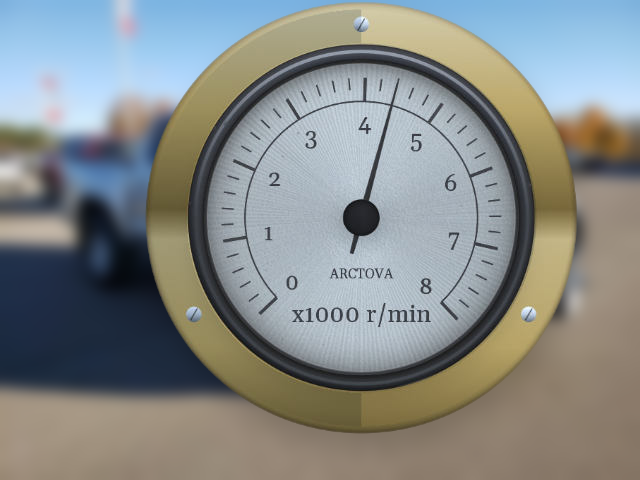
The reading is **4400** rpm
